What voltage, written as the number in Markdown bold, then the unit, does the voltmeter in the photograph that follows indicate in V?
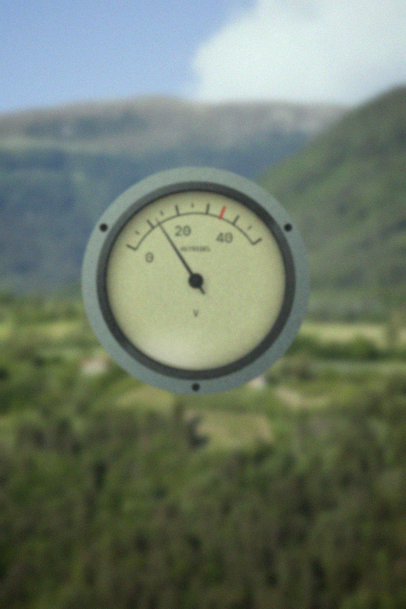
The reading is **12.5** V
